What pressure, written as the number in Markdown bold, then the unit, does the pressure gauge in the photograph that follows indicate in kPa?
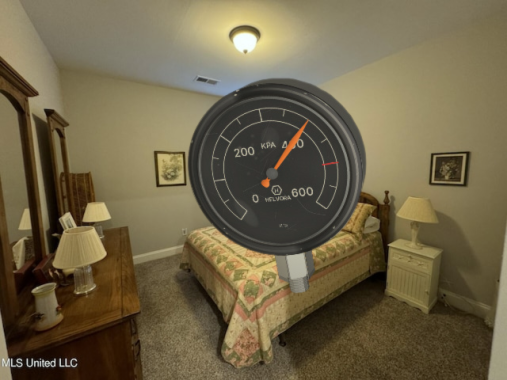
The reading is **400** kPa
